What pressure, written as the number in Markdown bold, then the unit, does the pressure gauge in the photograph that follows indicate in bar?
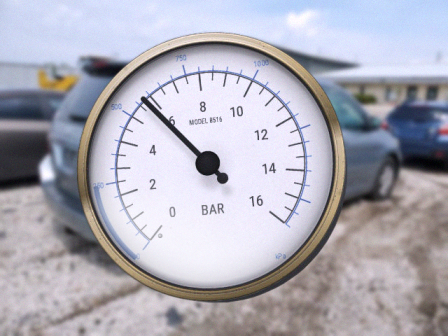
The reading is **5.75** bar
